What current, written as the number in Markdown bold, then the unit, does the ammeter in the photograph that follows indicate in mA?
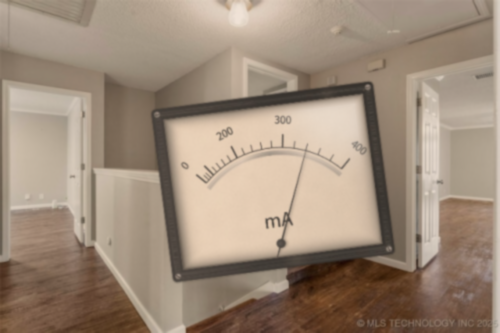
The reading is **340** mA
